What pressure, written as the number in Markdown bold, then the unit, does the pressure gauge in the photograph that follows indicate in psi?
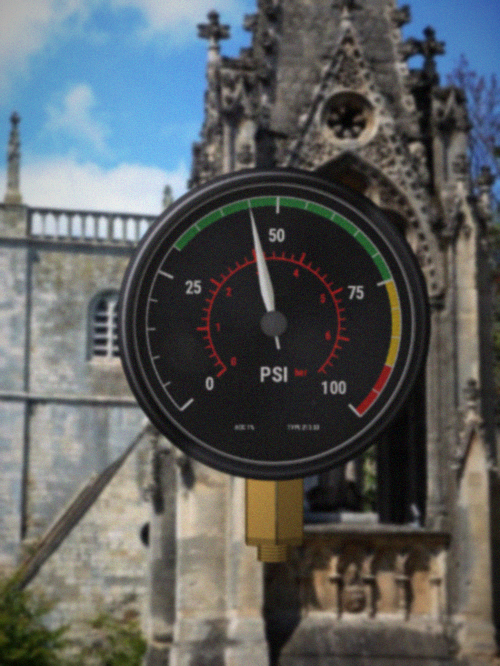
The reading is **45** psi
